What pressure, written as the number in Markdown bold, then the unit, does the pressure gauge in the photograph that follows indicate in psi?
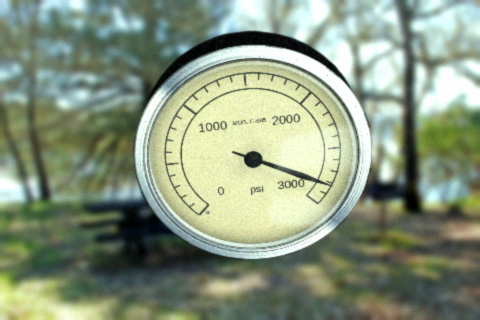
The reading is **2800** psi
